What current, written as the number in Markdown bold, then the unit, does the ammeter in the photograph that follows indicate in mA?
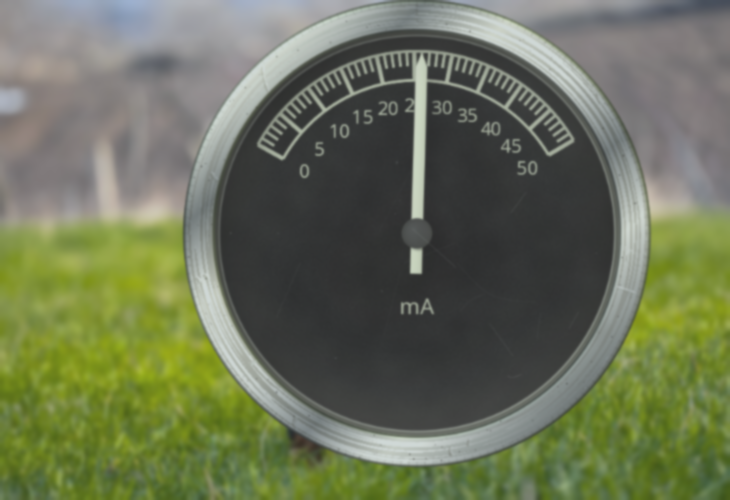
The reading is **26** mA
